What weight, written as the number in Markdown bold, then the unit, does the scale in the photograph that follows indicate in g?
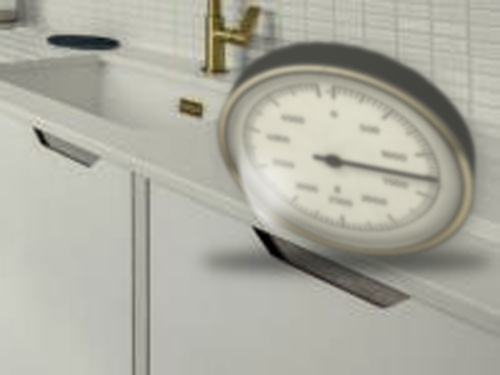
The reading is **1250** g
